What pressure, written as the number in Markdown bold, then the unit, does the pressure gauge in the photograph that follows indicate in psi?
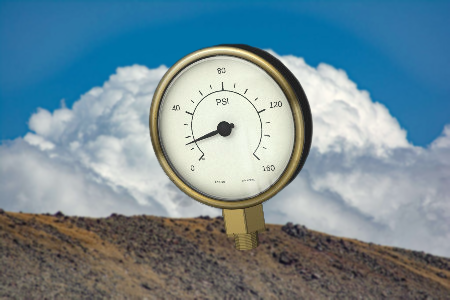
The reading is **15** psi
